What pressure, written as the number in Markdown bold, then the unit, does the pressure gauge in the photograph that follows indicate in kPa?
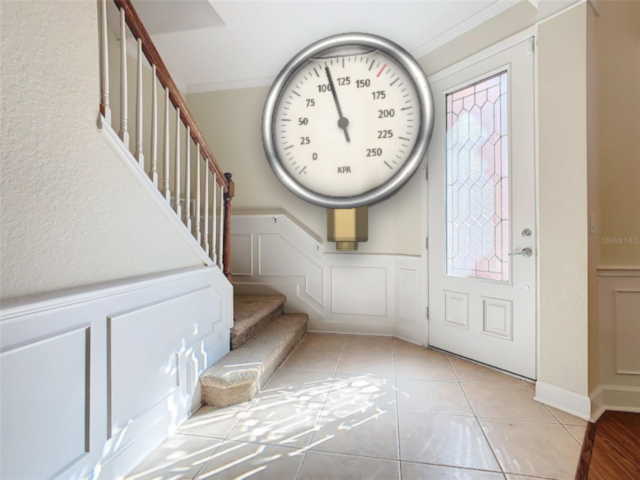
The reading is **110** kPa
